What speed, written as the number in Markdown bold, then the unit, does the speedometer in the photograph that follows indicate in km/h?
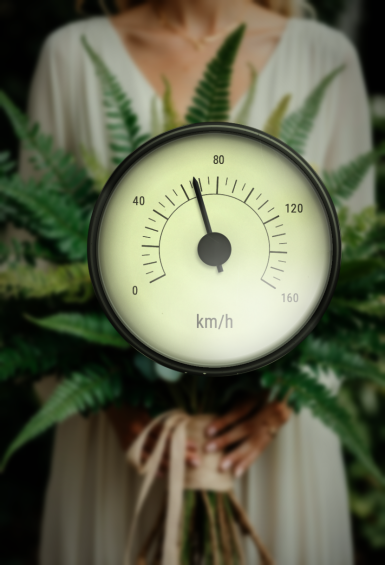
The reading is **67.5** km/h
